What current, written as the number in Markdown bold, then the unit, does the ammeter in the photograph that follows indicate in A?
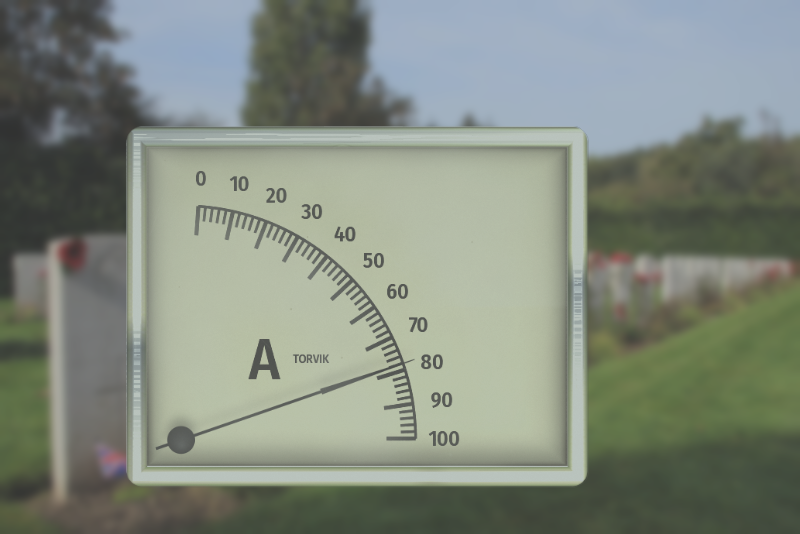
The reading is **78** A
